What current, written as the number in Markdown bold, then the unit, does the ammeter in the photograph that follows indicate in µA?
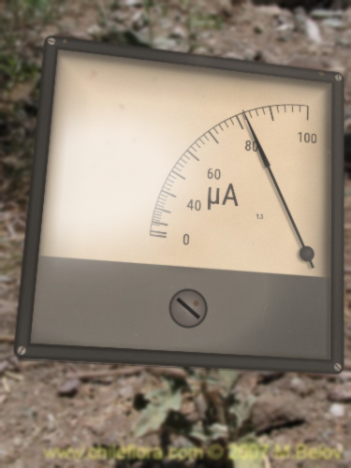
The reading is **82** µA
